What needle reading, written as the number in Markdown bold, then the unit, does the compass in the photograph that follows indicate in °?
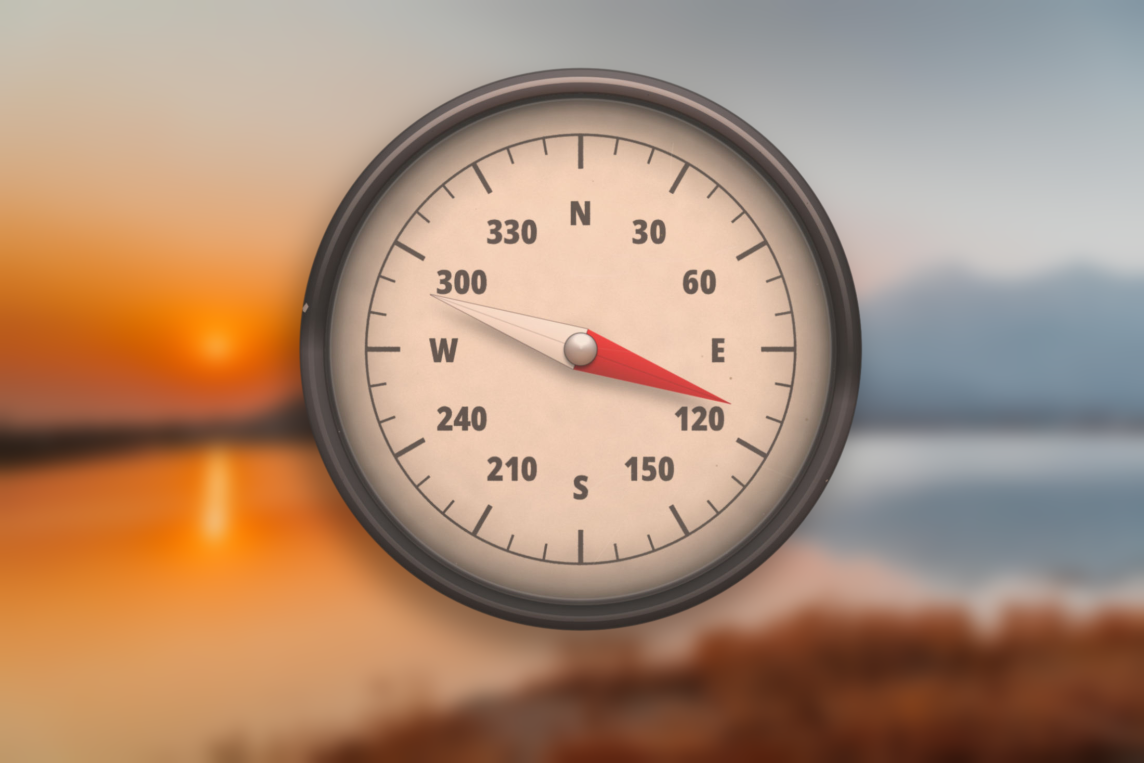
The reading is **110** °
